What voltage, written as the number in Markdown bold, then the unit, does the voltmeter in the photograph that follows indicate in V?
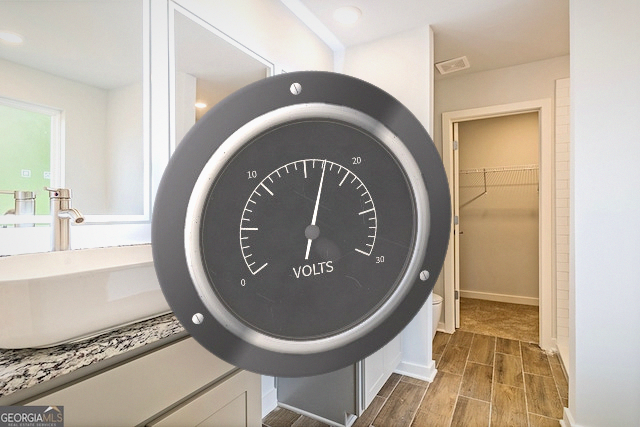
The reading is **17** V
